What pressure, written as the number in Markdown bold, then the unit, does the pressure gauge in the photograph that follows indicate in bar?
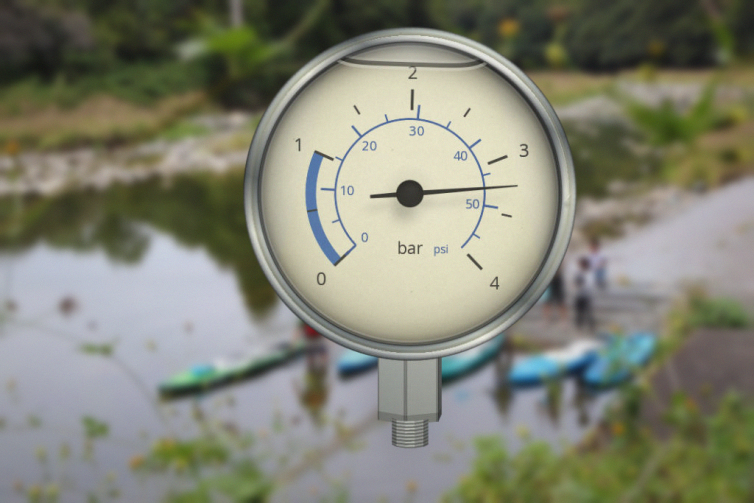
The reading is **3.25** bar
